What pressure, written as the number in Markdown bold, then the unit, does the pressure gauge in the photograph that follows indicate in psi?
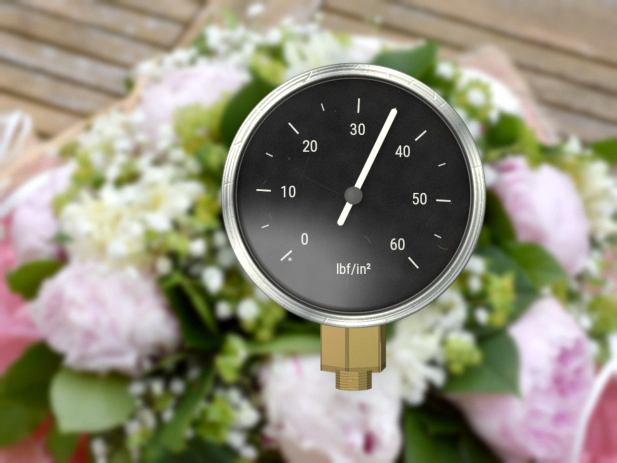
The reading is **35** psi
